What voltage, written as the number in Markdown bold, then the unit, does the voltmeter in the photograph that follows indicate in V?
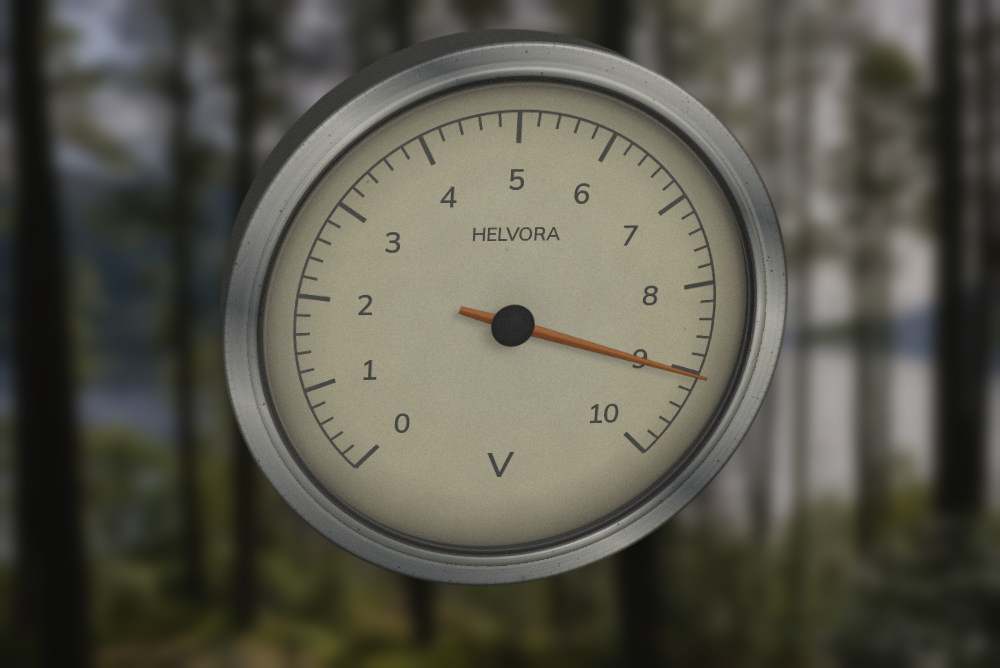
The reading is **9** V
